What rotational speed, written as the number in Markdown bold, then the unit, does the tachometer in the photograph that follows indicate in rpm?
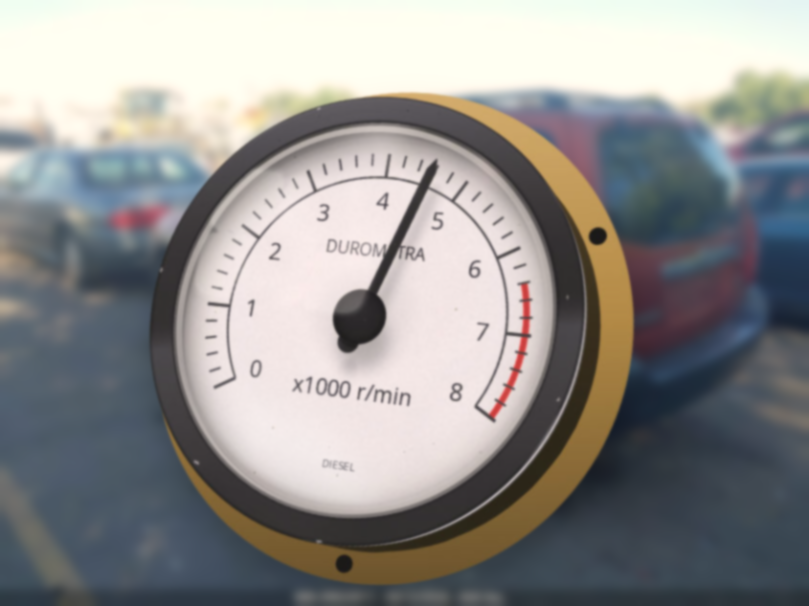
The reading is **4600** rpm
